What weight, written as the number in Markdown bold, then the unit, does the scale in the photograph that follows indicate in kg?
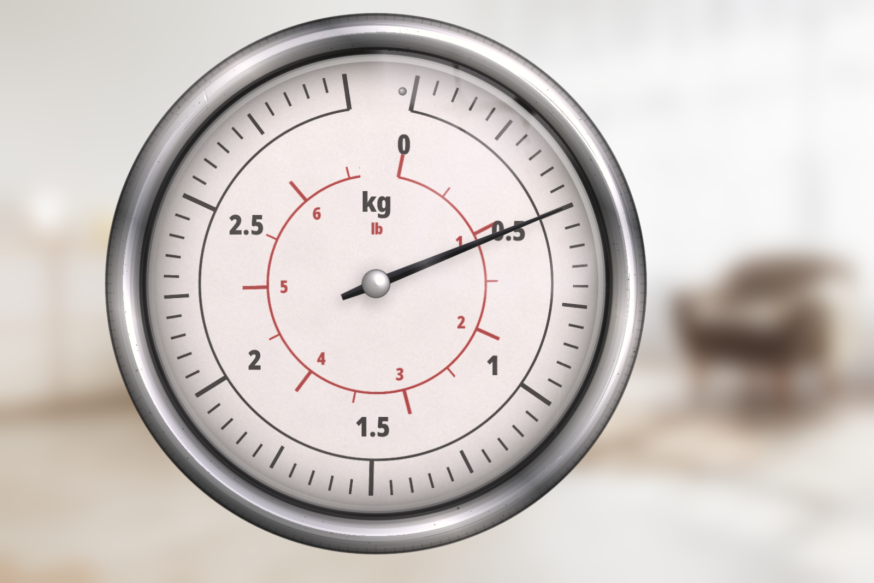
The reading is **0.5** kg
